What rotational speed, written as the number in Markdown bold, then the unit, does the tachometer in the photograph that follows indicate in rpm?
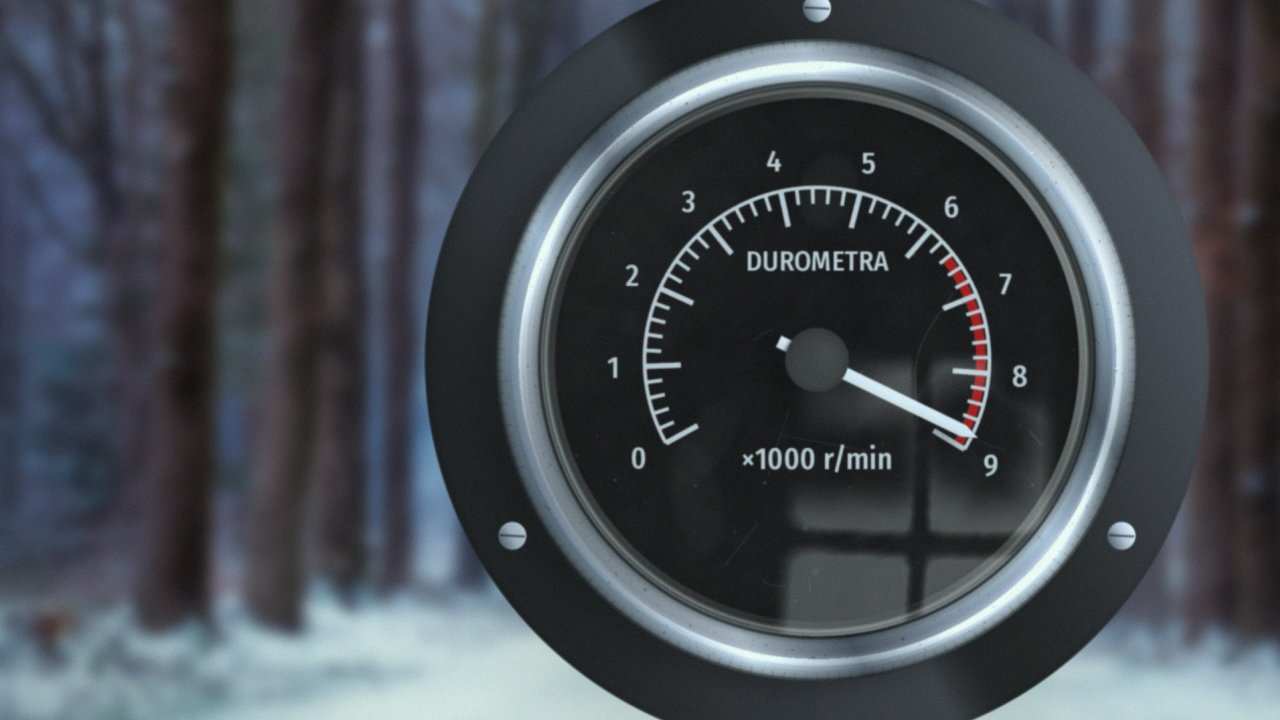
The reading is **8800** rpm
